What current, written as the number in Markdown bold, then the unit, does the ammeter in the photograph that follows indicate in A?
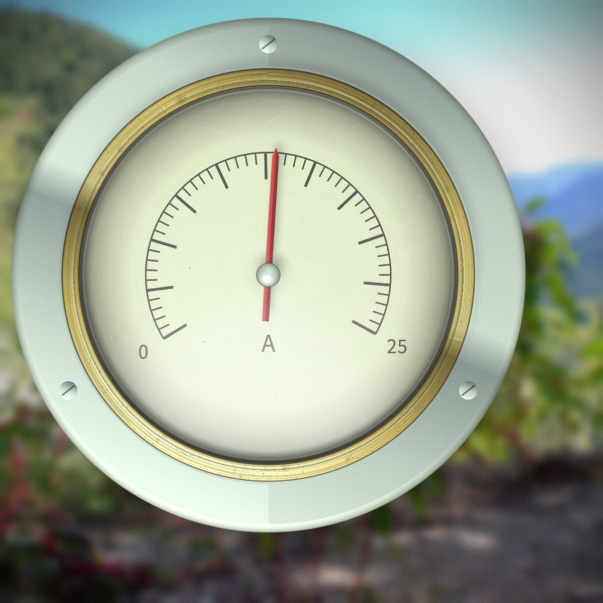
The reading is **13** A
